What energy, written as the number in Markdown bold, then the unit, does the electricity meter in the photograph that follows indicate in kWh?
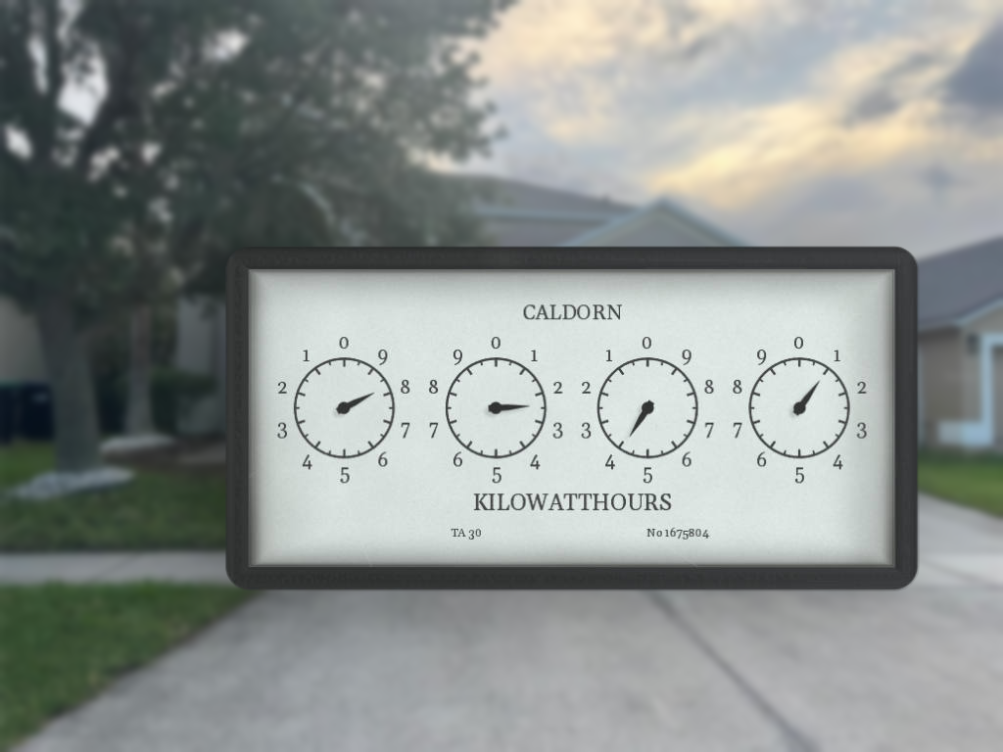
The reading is **8241** kWh
